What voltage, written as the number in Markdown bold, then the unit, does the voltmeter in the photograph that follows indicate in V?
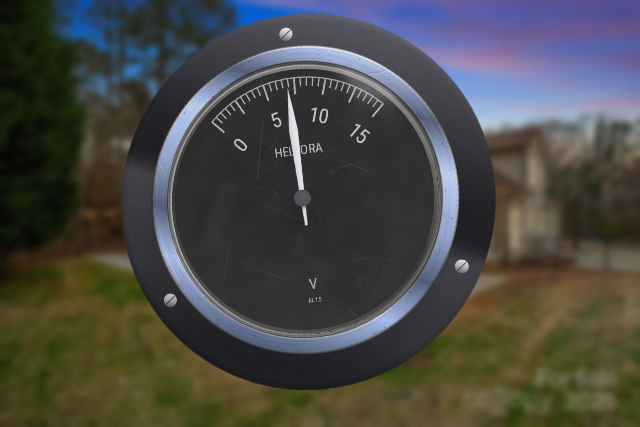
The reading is **7** V
